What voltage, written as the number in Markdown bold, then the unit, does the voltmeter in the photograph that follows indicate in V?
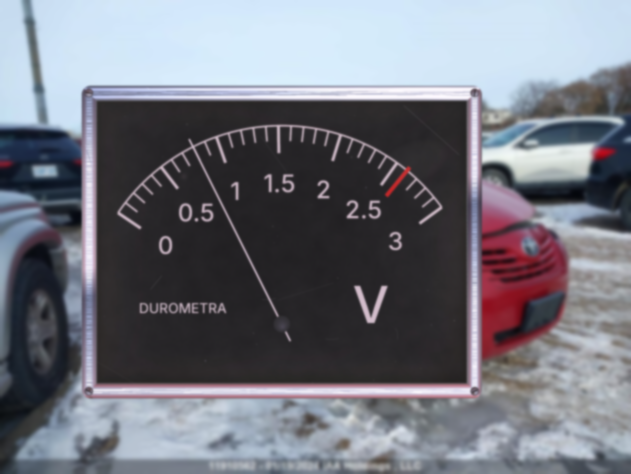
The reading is **0.8** V
